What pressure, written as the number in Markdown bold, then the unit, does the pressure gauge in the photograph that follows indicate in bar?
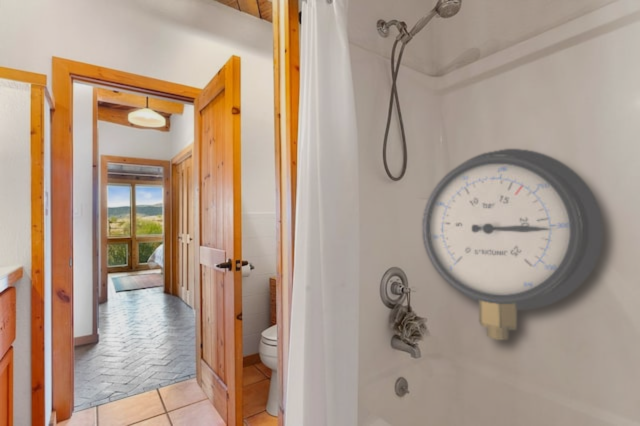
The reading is **21** bar
